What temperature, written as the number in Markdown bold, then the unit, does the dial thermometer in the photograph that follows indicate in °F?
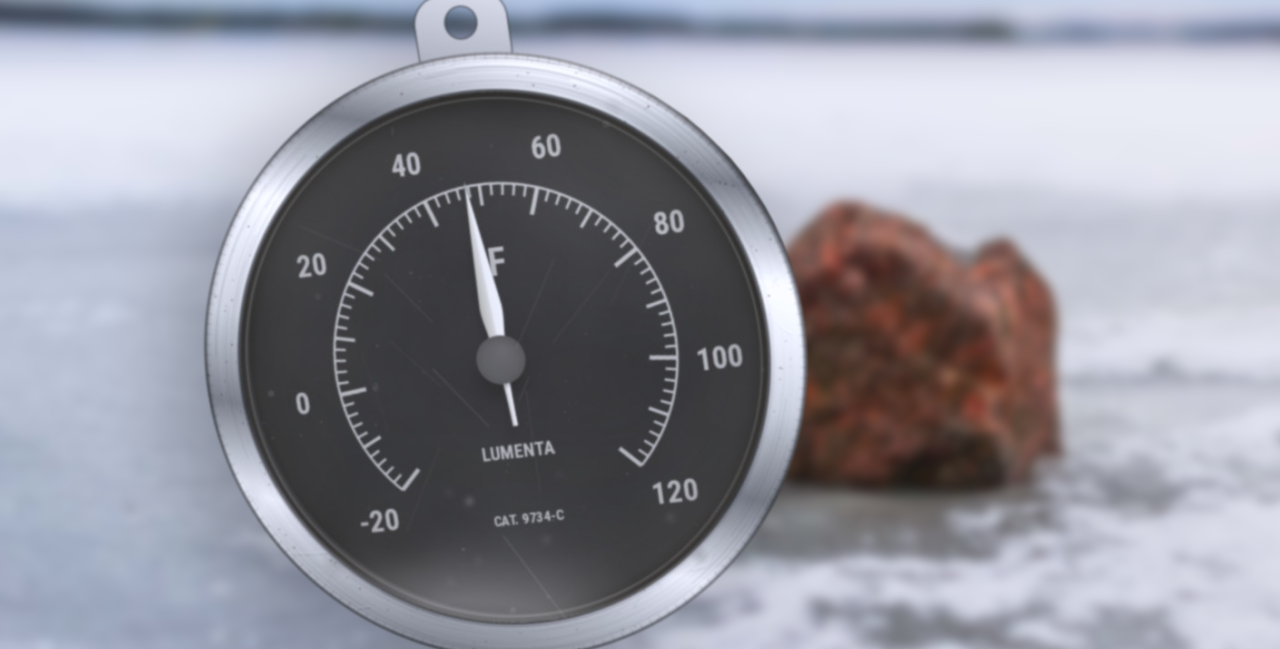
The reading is **48** °F
